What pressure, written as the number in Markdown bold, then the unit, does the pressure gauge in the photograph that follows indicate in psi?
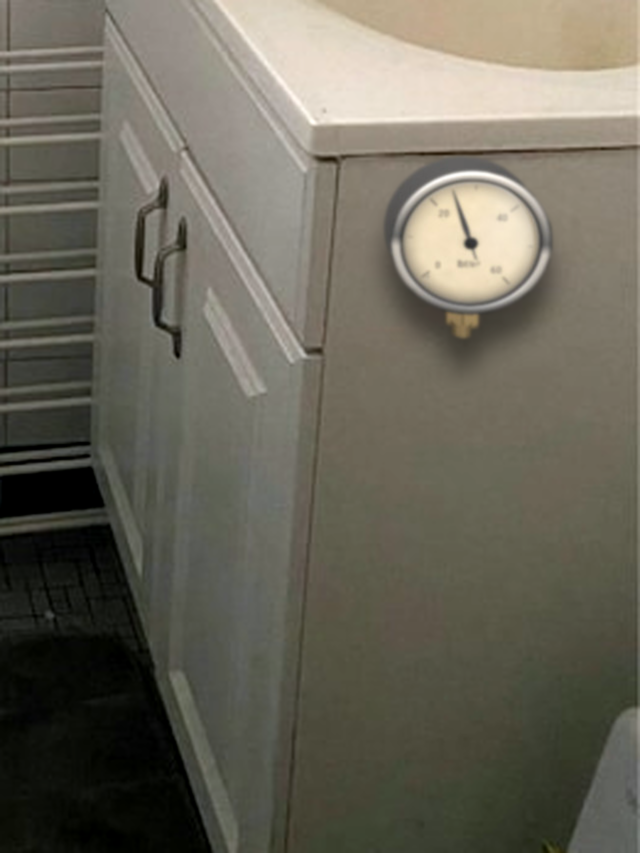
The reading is **25** psi
